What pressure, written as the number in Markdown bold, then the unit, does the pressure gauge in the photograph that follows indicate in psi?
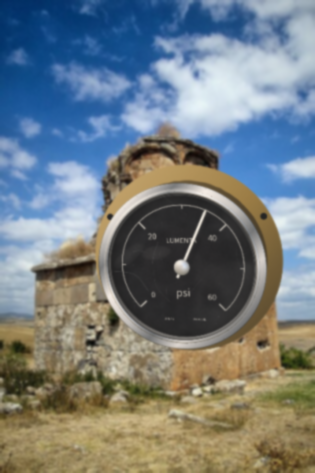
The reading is **35** psi
